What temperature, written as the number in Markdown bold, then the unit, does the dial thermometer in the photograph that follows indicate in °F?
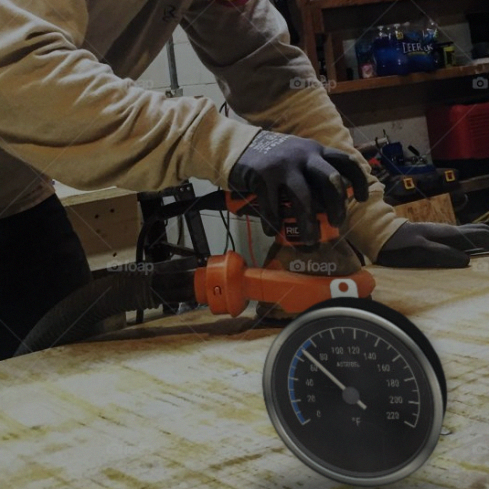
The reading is **70** °F
